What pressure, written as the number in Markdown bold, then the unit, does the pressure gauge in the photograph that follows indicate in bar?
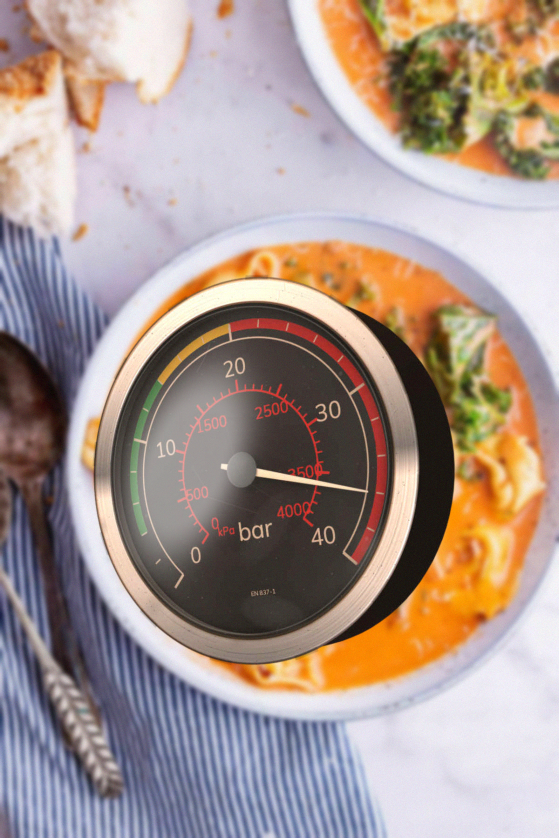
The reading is **36** bar
